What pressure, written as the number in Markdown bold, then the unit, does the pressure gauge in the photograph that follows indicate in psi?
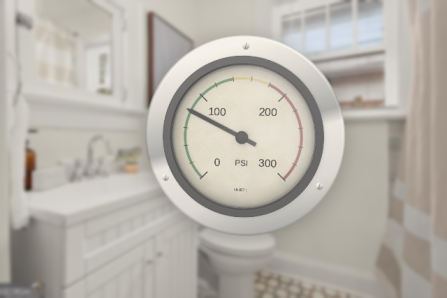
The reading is **80** psi
